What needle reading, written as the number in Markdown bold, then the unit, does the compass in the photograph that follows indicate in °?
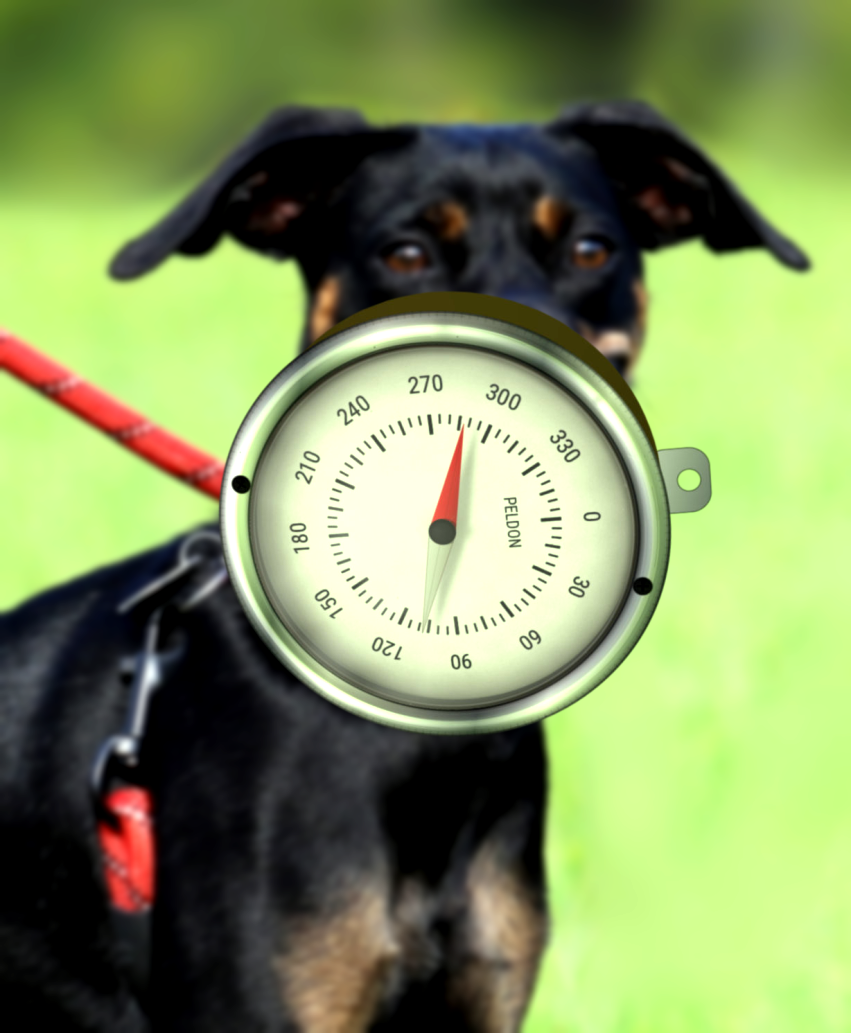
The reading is **287.5** °
